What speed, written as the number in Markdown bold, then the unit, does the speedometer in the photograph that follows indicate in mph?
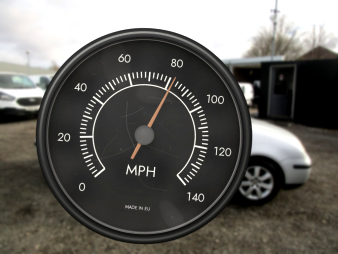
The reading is **82** mph
